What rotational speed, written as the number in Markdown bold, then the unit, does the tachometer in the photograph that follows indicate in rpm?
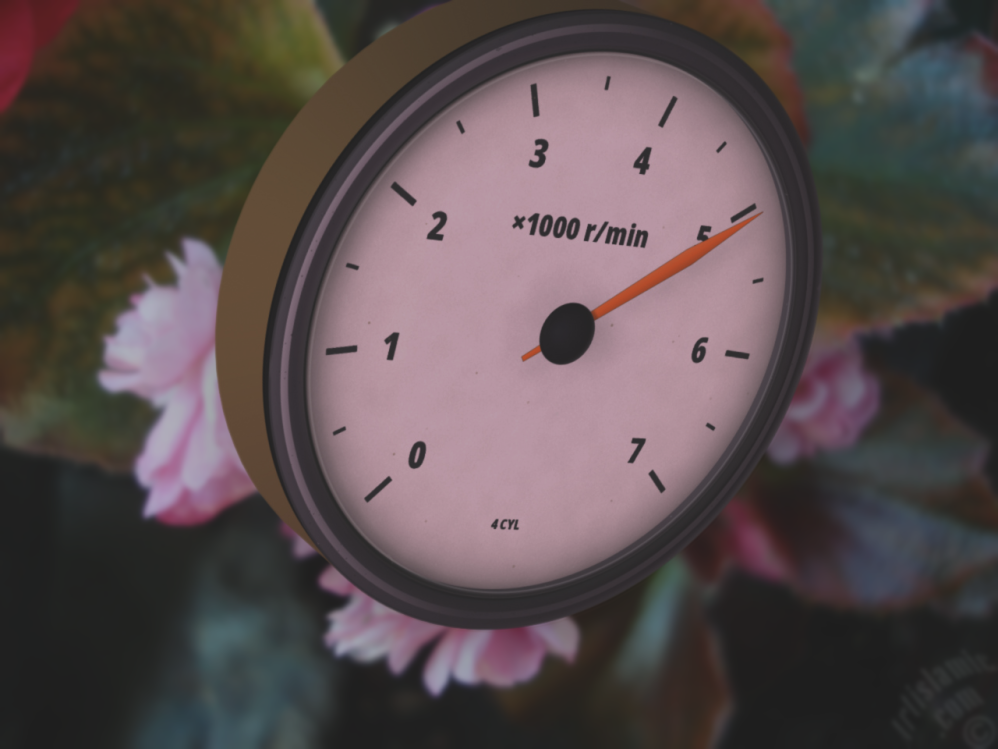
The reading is **5000** rpm
